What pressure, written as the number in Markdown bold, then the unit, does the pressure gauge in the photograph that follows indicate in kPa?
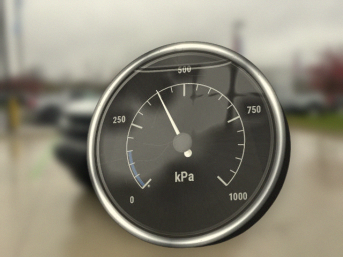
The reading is **400** kPa
